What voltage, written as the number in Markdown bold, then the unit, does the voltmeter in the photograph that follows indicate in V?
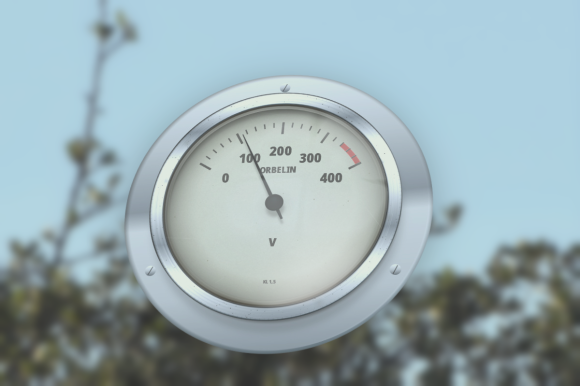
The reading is **110** V
